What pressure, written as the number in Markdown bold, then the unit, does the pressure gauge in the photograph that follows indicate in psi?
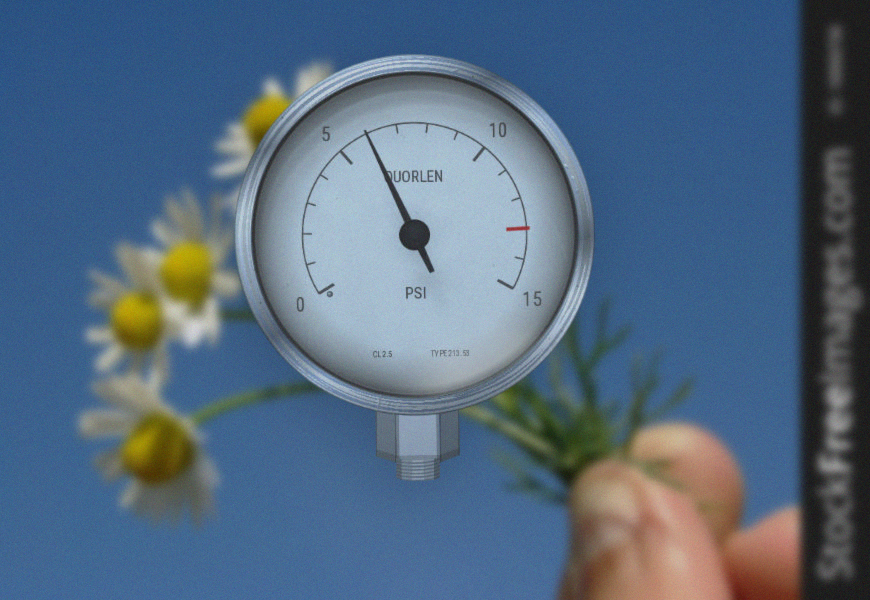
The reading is **6** psi
